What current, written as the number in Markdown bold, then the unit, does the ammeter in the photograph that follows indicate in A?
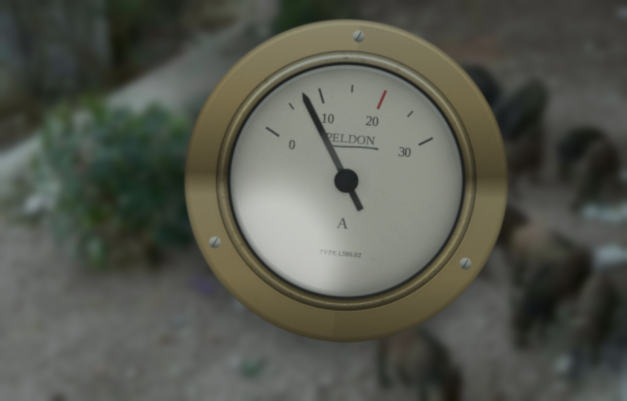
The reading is **7.5** A
